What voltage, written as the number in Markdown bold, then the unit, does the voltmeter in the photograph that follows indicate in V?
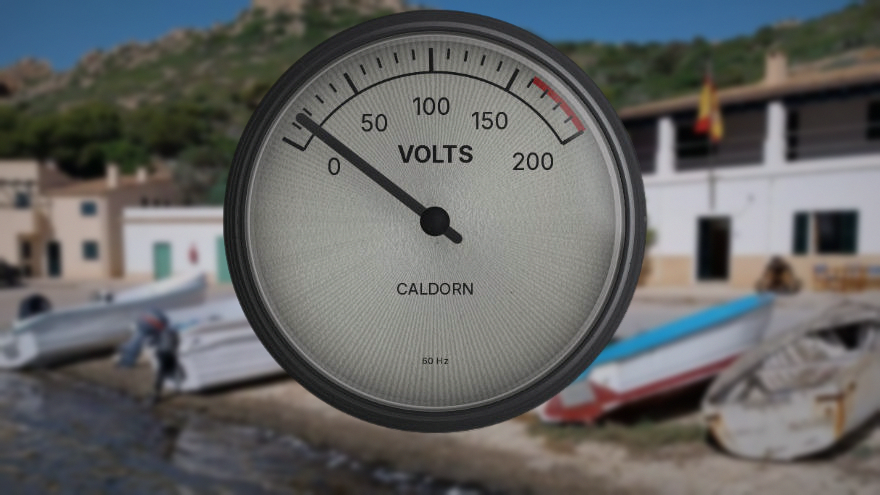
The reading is **15** V
